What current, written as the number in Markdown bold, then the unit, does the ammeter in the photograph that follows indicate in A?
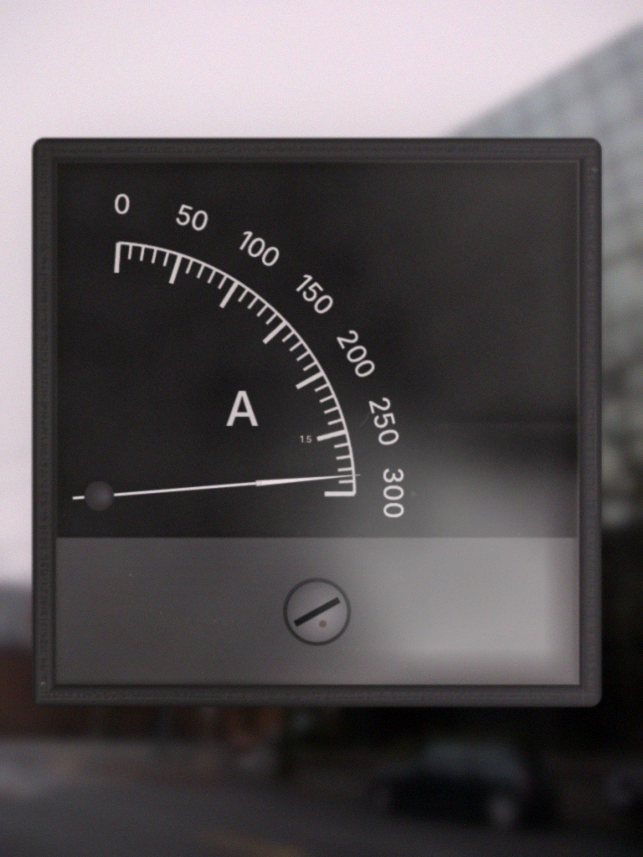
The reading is **285** A
